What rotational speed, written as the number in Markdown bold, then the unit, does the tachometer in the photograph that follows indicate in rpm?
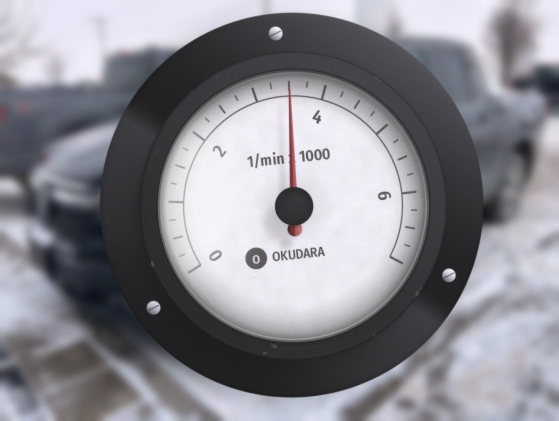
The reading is **3500** rpm
